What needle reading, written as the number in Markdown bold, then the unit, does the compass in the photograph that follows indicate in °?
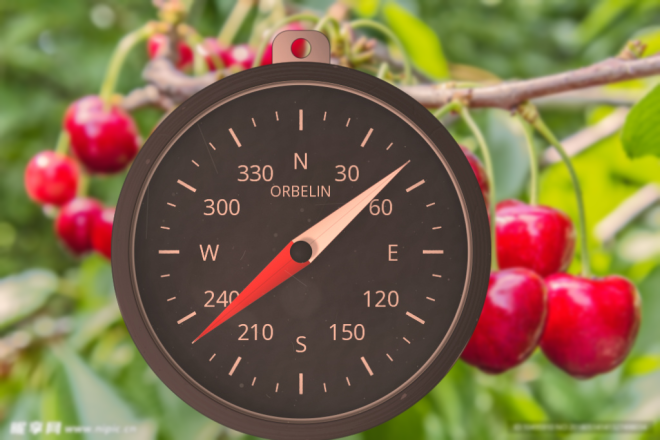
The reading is **230** °
